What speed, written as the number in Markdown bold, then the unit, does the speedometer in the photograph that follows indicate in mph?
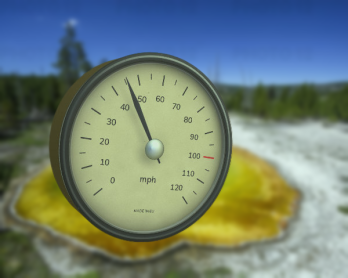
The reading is **45** mph
